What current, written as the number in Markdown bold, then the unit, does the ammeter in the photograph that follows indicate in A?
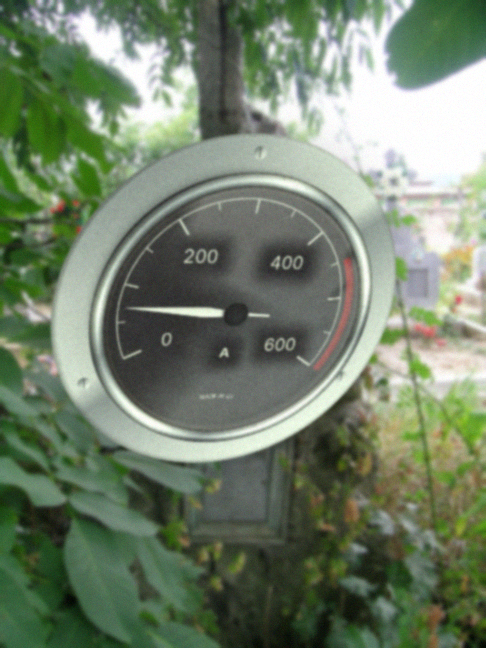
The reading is **75** A
